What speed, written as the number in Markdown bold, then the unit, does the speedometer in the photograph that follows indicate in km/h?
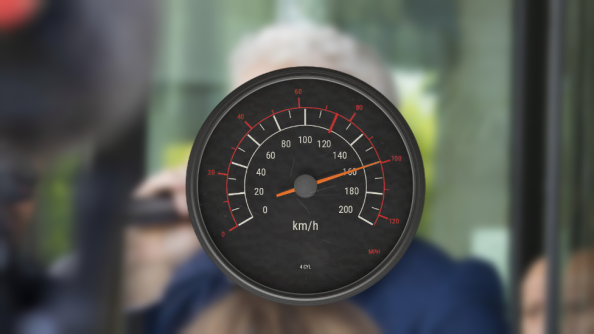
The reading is **160** km/h
